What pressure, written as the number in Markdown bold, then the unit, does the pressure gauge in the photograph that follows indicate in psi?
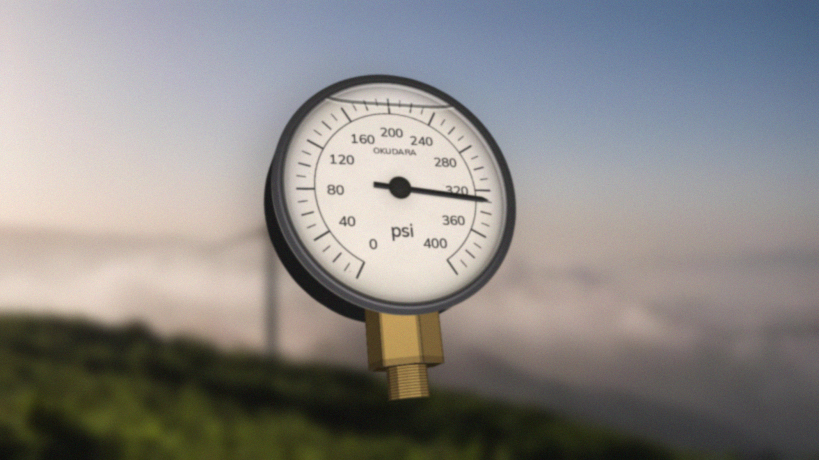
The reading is **330** psi
